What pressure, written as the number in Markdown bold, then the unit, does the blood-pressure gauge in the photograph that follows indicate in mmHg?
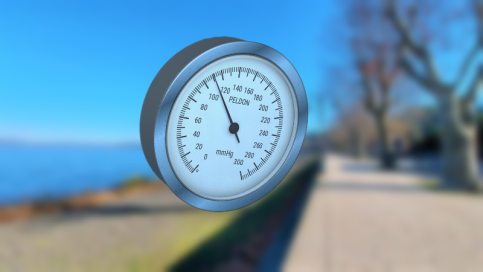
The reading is **110** mmHg
